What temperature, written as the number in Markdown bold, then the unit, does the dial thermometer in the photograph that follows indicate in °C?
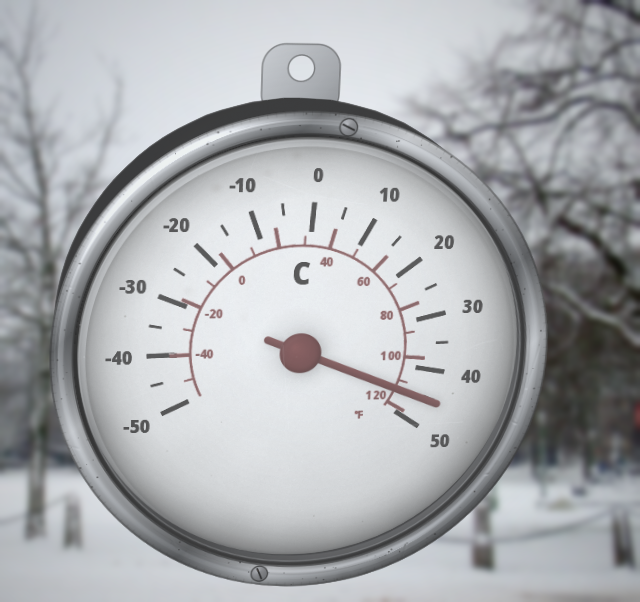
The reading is **45** °C
